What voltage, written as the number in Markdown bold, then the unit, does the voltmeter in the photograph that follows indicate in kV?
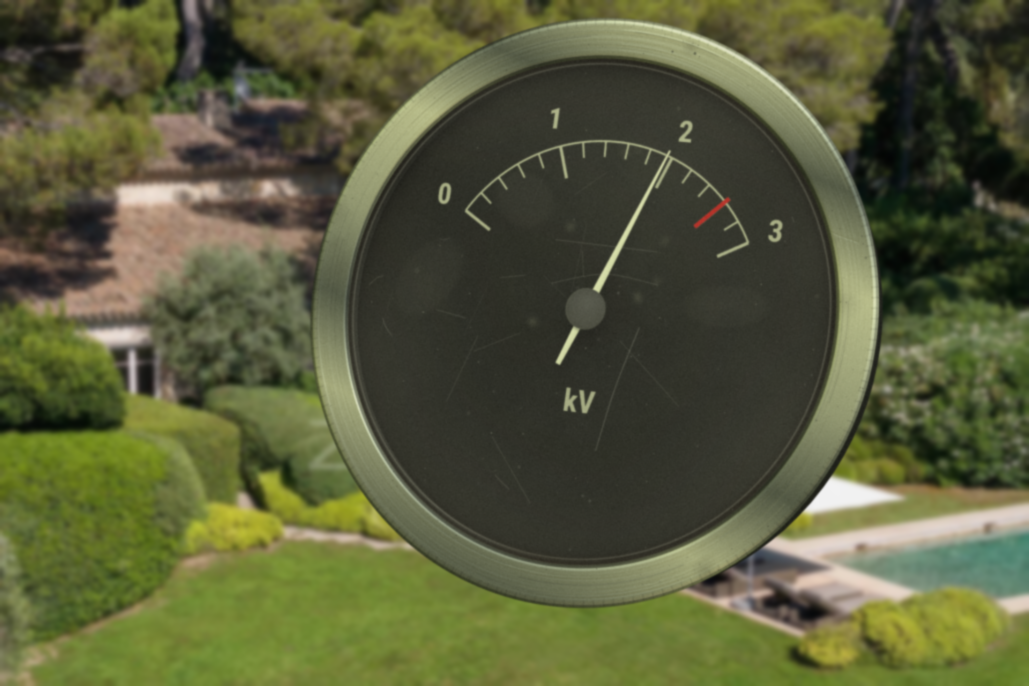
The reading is **2** kV
